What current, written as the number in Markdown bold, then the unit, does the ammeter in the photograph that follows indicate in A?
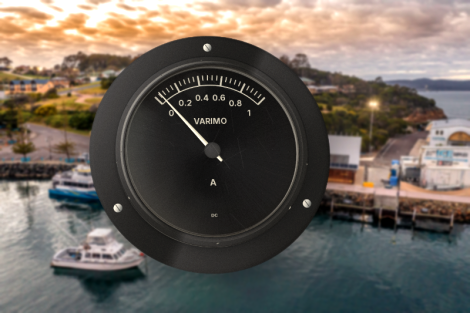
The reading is **0.04** A
